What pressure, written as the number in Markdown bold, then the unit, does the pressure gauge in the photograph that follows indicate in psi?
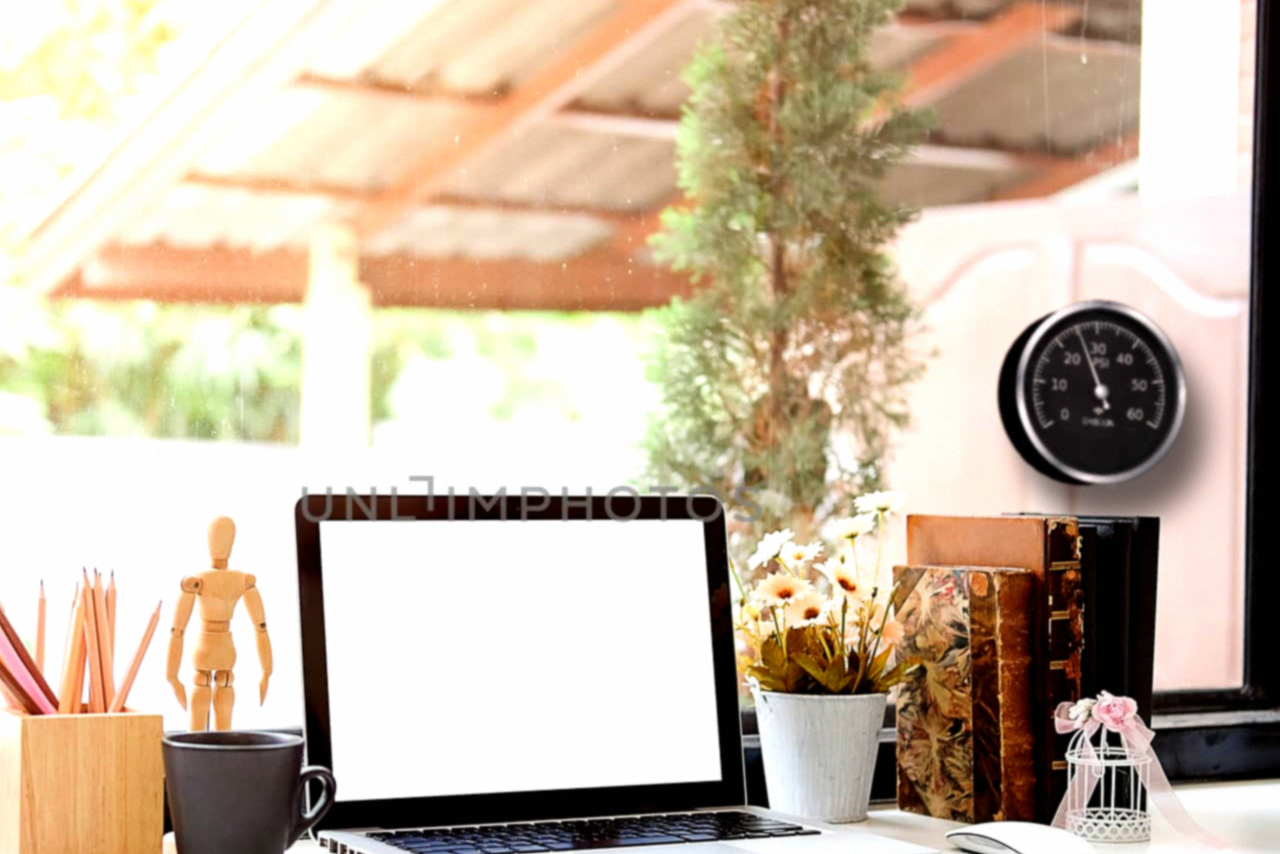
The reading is **25** psi
